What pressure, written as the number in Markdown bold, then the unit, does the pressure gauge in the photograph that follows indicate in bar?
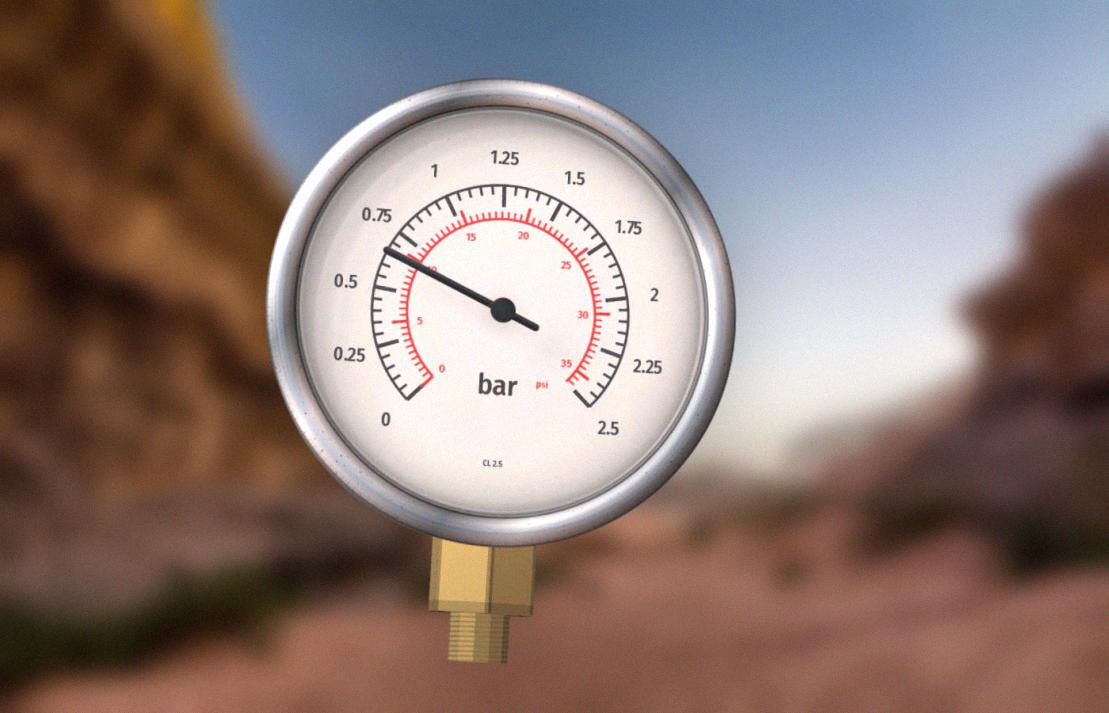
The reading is **0.65** bar
